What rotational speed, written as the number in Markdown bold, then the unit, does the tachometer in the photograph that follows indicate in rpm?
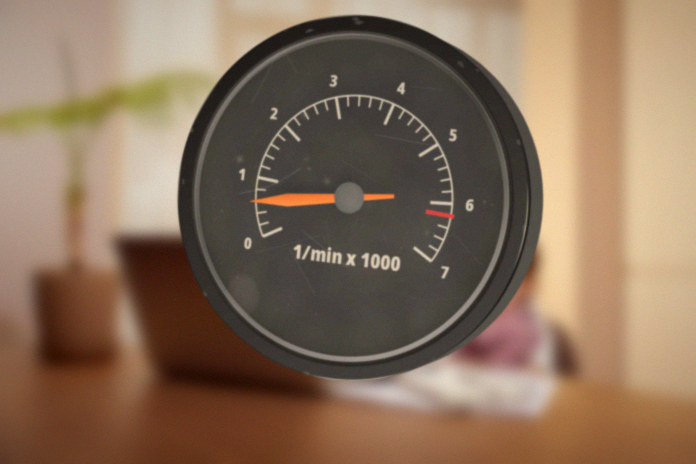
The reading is **600** rpm
